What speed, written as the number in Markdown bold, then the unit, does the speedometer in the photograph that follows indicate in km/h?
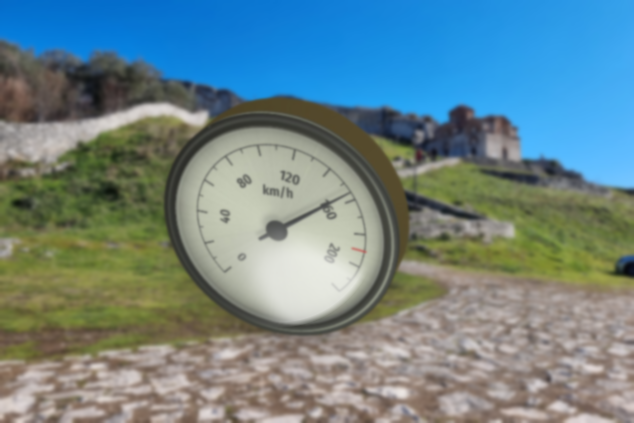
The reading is **155** km/h
